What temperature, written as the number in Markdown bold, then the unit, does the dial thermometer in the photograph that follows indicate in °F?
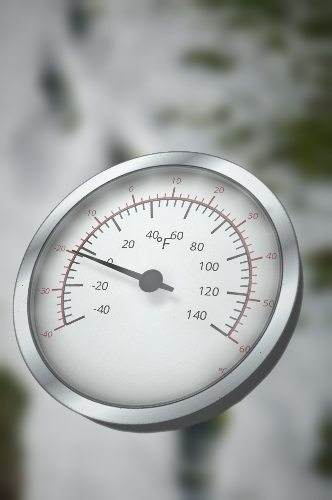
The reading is **-4** °F
